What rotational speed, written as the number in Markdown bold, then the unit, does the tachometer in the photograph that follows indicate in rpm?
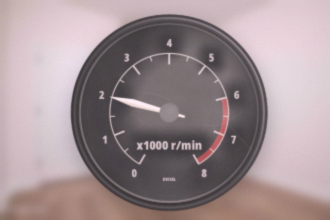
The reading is **2000** rpm
